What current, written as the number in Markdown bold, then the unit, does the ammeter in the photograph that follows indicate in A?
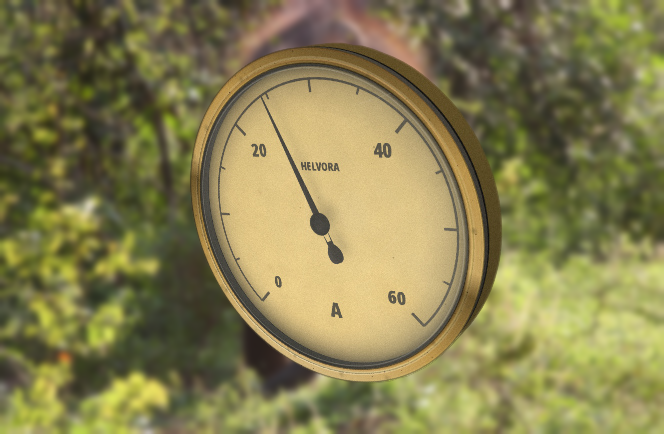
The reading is **25** A
